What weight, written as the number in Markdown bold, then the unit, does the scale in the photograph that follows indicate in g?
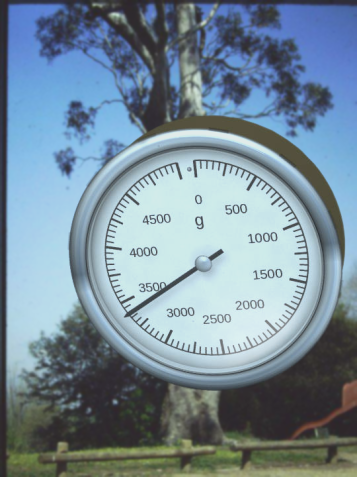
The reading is **3400** g
